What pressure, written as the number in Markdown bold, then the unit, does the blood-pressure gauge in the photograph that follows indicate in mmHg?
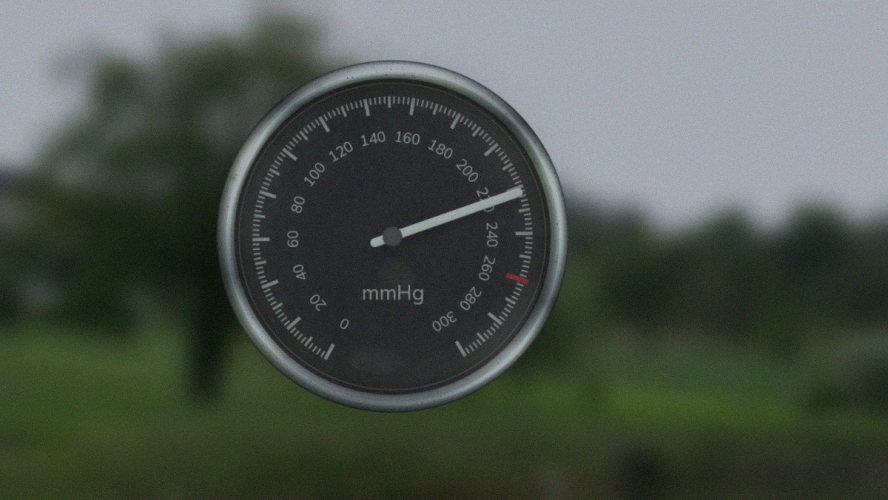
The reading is **222** mmHg
